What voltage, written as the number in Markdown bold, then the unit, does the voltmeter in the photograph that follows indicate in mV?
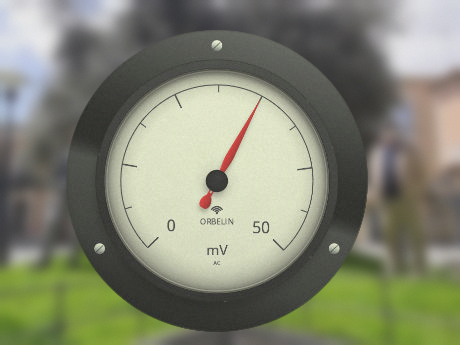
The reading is **30** mV
